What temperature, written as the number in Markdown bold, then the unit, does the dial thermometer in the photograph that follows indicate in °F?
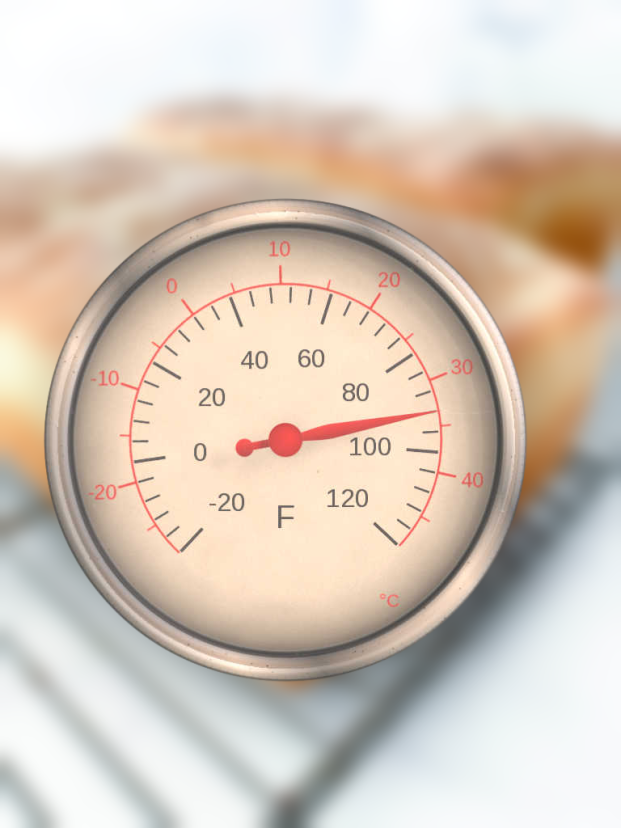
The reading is **92** °F
